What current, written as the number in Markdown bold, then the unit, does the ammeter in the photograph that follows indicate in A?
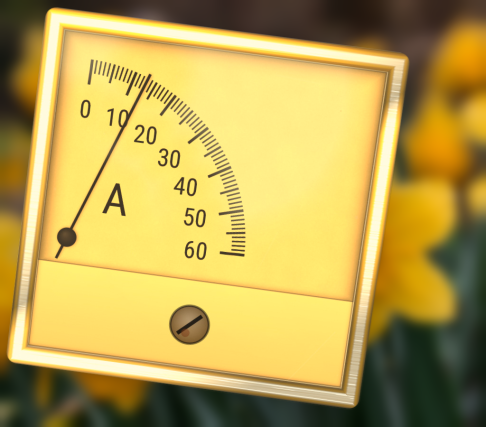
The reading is **13** A
